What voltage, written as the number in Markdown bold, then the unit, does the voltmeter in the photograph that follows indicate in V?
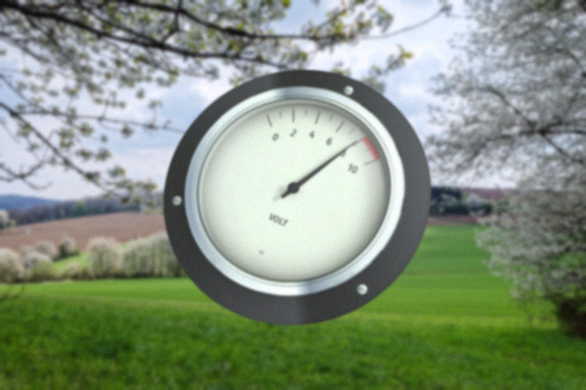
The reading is **8** V
